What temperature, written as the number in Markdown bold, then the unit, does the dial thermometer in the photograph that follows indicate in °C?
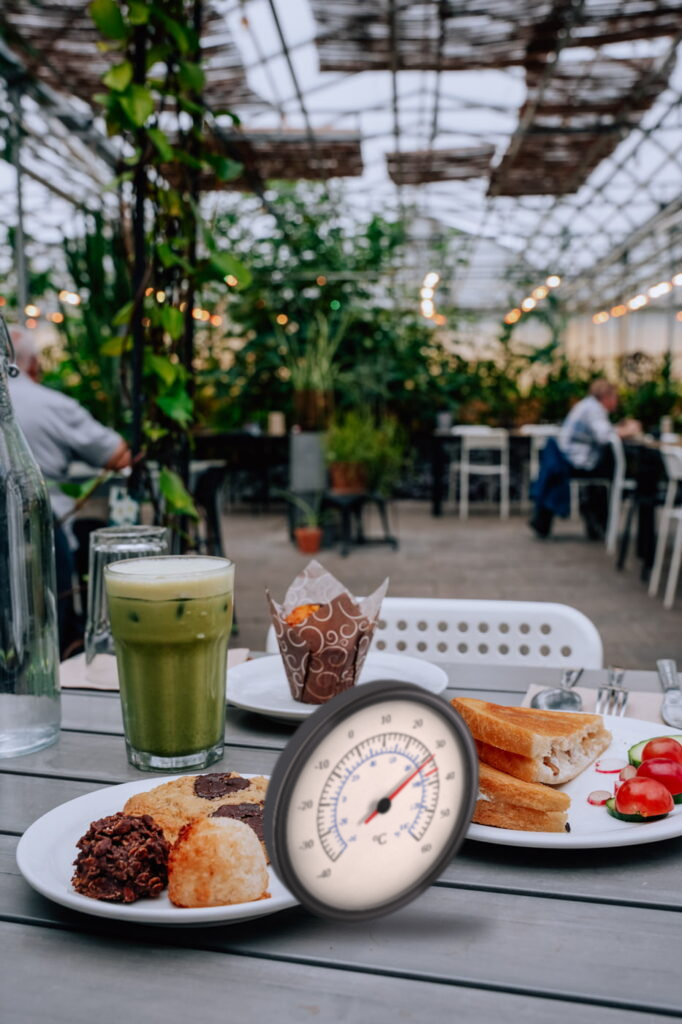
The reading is **30** °C
